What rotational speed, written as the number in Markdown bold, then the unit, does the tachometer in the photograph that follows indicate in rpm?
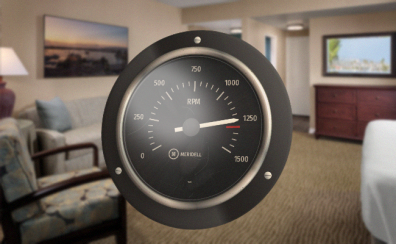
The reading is **1250** rpm
